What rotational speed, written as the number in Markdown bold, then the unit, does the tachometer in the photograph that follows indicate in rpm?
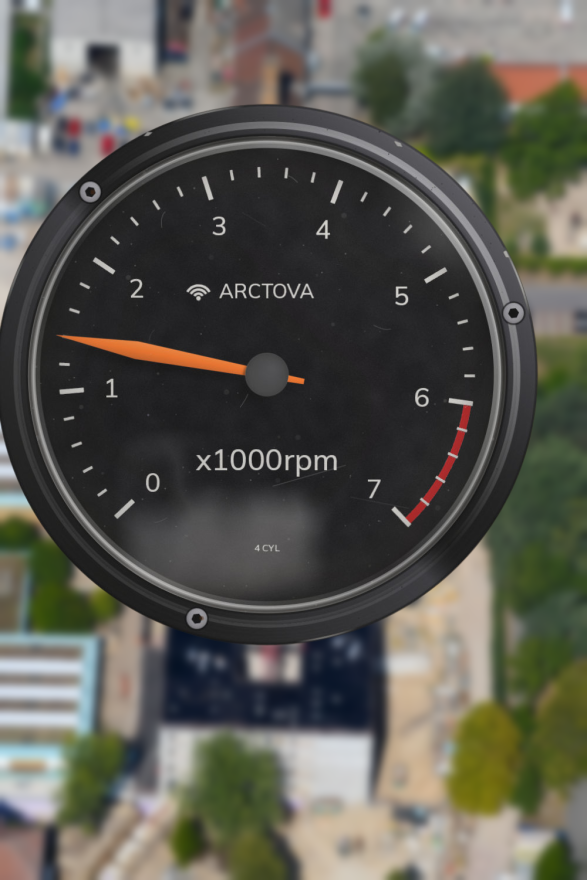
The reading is **1400** rpm
